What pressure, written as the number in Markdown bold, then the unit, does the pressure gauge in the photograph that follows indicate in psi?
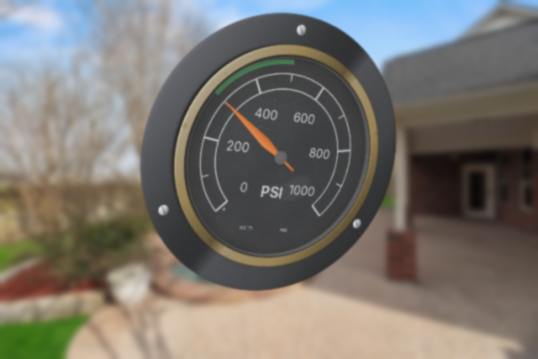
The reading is **300** psi
